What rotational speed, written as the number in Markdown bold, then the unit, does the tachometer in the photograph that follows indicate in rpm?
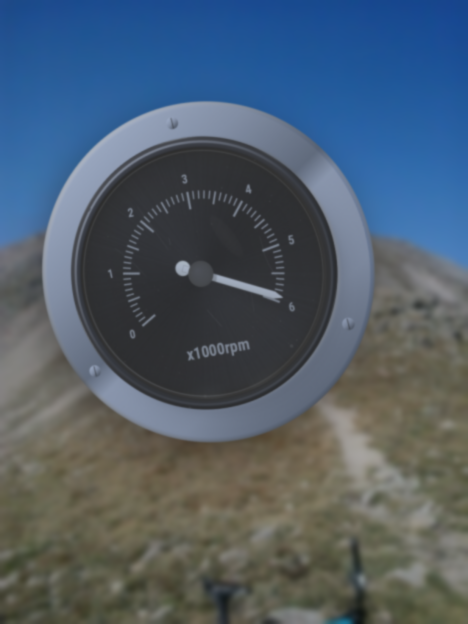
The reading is **5900** rpm
